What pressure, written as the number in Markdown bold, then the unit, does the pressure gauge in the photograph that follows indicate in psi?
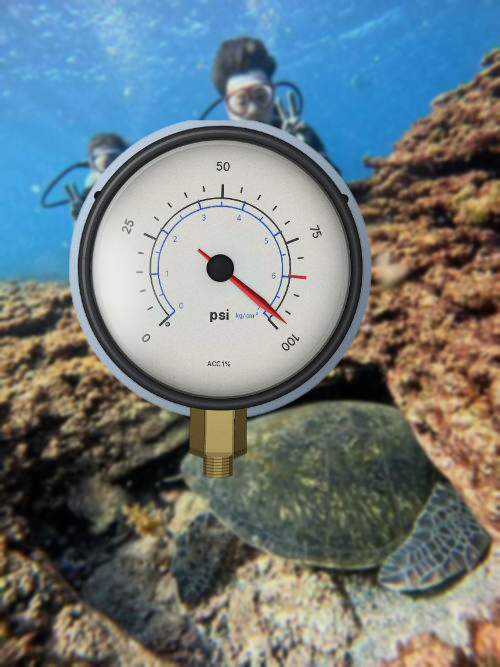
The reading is **97.5** psi
